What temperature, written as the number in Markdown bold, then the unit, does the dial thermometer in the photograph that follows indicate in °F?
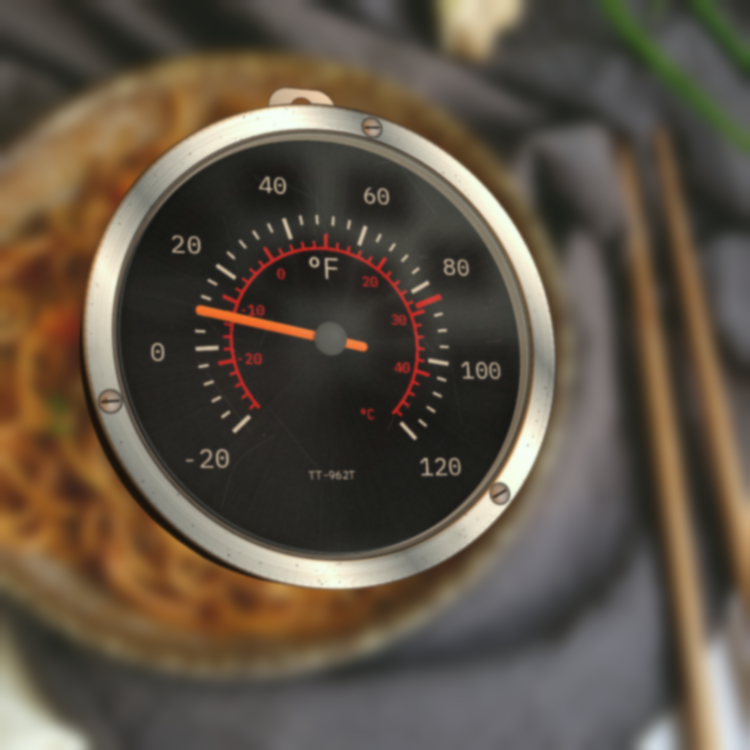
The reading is **8** °F
